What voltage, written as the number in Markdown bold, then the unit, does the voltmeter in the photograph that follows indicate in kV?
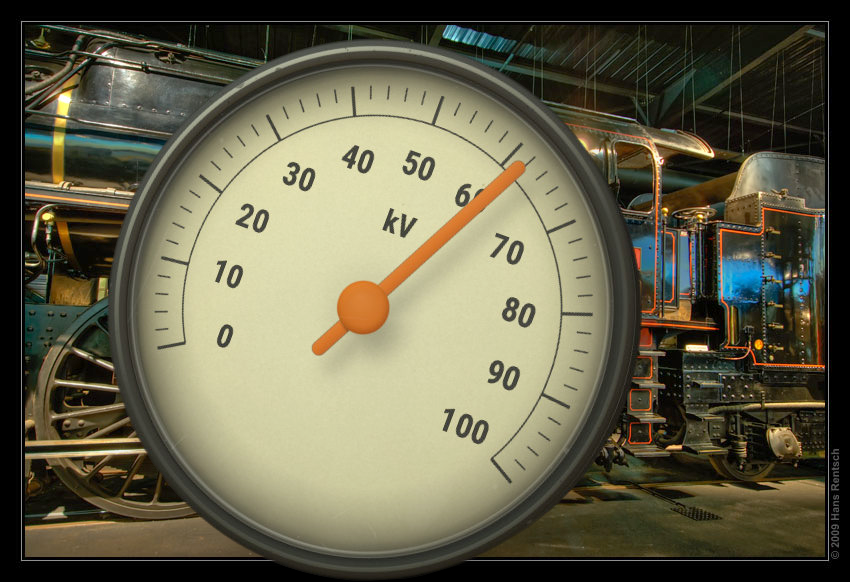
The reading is **62** kV
